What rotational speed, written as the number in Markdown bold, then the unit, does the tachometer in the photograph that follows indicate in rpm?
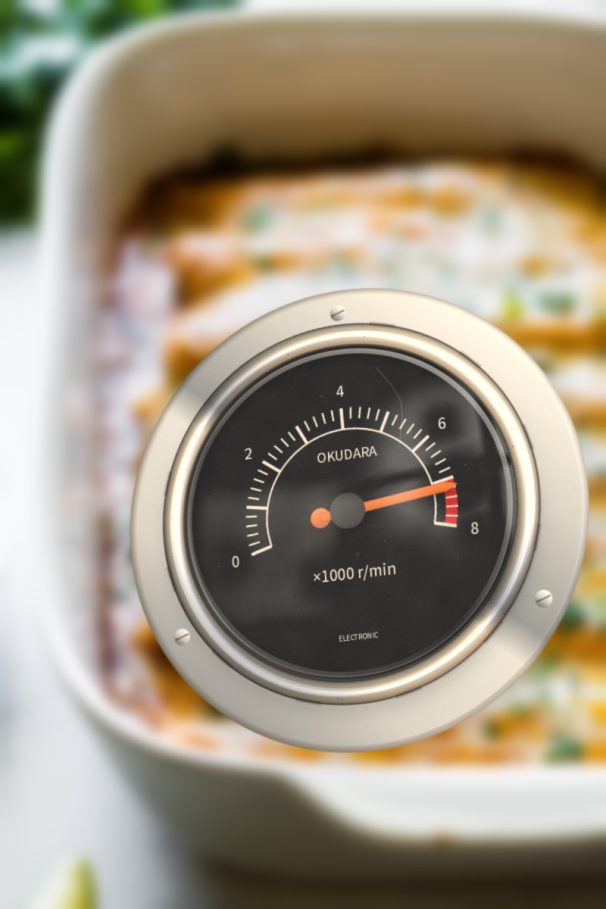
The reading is **7200** rpm
